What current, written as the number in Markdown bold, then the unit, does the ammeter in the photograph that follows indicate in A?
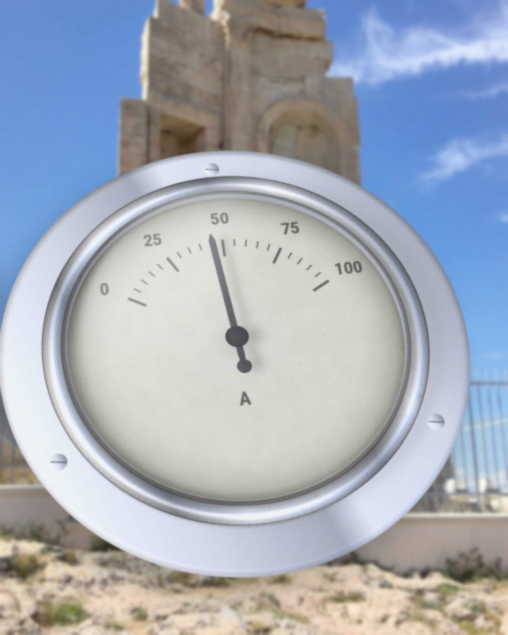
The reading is **45** A
